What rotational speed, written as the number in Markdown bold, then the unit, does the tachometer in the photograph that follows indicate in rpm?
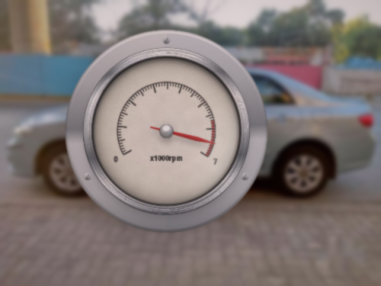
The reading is **6500** rpm
